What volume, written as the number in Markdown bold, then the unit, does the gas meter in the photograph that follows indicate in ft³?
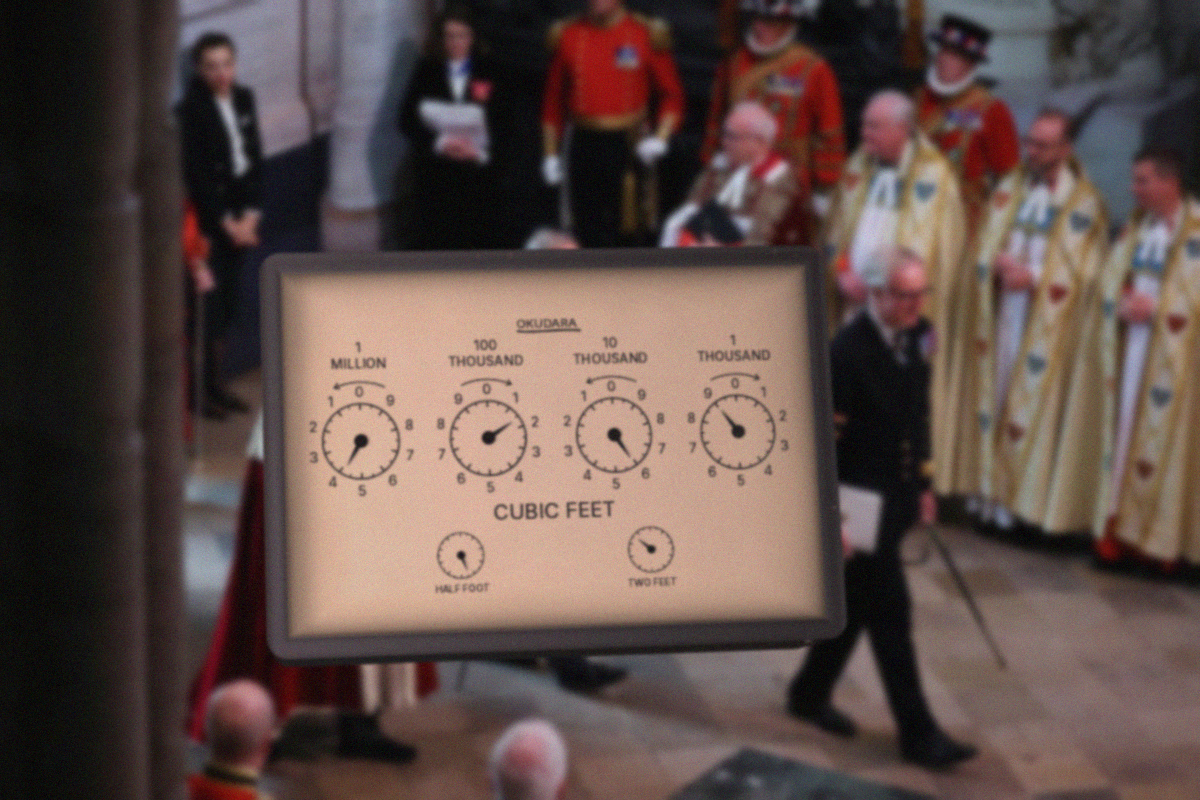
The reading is **415900** ft³
